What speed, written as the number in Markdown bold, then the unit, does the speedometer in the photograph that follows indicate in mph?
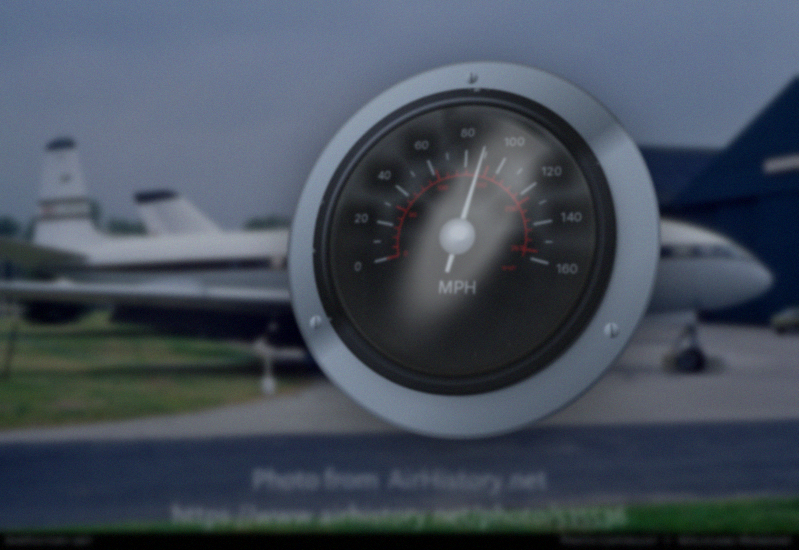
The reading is **90** mph
